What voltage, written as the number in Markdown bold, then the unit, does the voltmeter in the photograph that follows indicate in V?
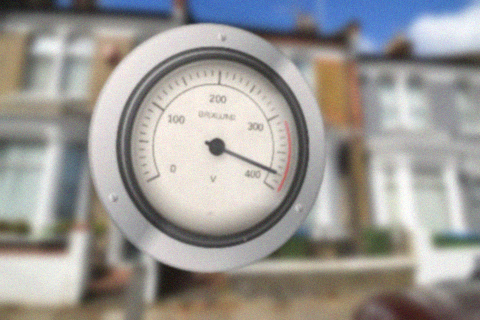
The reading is **380** V
